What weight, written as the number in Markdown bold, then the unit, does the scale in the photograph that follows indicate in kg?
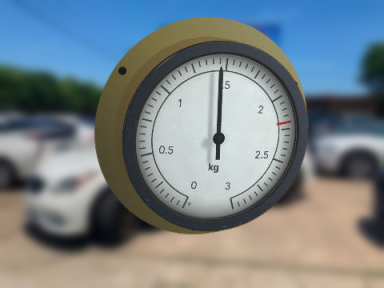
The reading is **1.45** kg
